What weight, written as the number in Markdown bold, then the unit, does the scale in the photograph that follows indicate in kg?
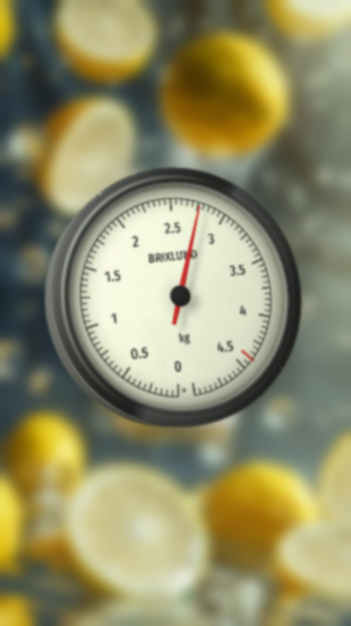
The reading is **2.75** kg
